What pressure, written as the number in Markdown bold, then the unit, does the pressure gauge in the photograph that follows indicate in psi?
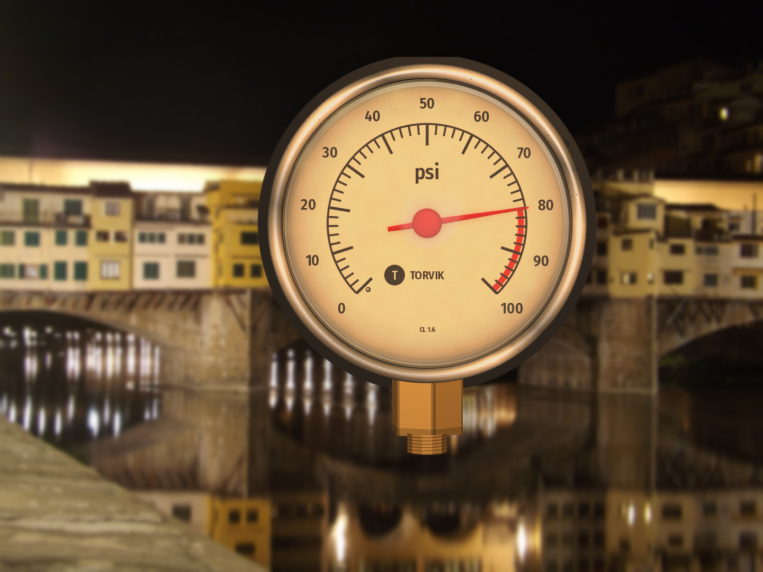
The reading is **80** psi
